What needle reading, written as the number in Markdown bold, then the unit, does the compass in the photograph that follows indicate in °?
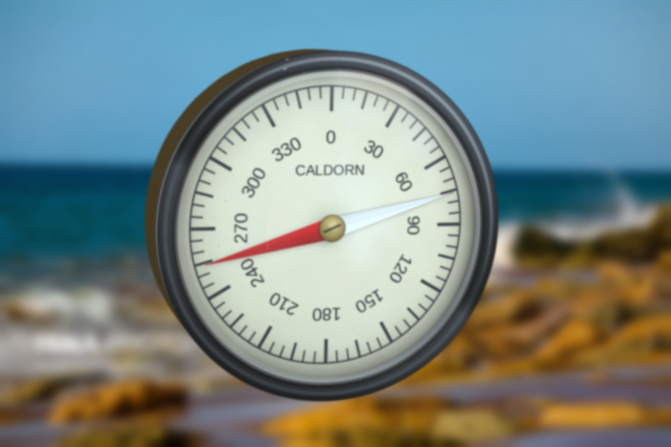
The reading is **255** °
